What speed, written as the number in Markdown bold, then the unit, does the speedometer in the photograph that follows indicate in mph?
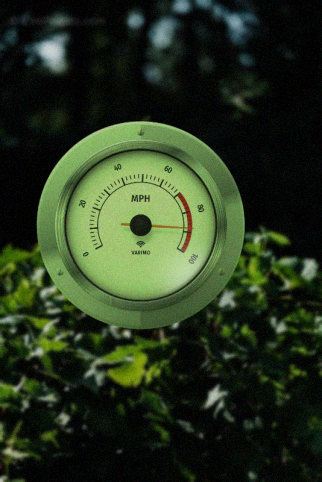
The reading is **88** mph
